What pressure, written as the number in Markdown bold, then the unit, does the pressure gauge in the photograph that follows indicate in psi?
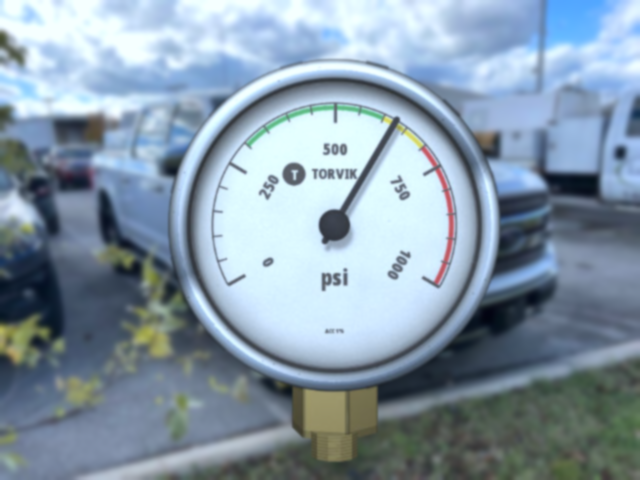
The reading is **625** psi
